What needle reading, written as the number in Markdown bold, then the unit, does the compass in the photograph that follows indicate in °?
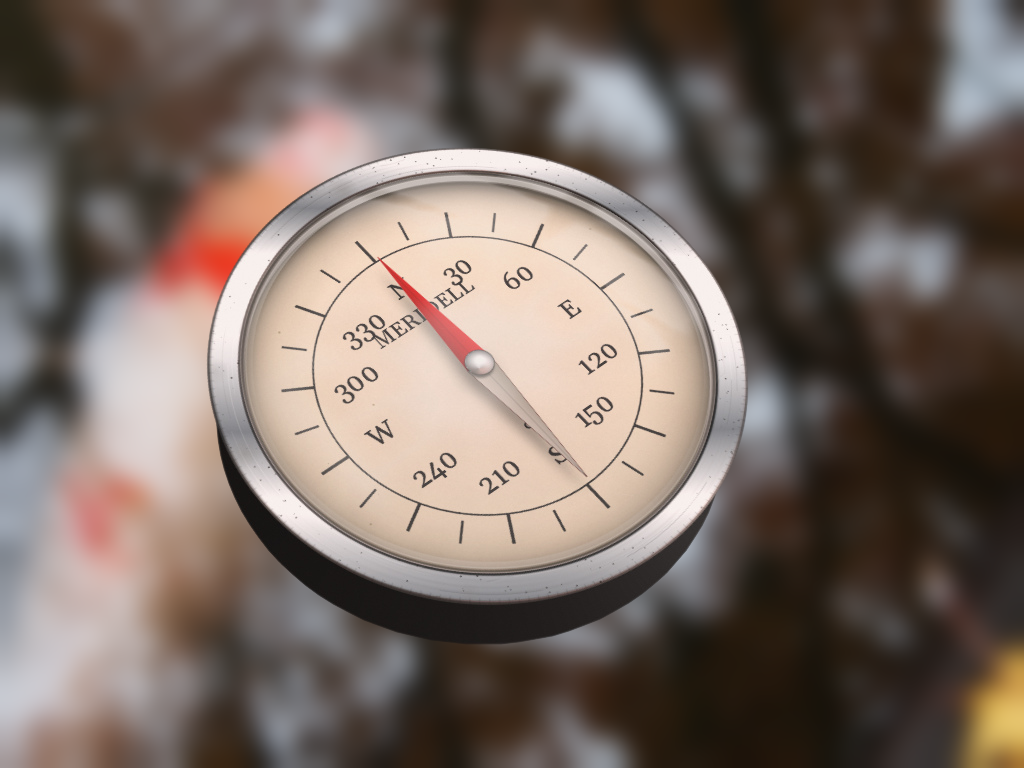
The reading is **0** °
